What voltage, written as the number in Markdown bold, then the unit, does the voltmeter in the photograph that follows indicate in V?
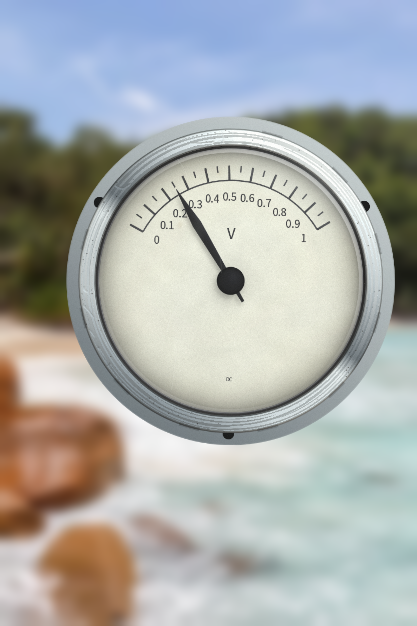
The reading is **0.25** V
